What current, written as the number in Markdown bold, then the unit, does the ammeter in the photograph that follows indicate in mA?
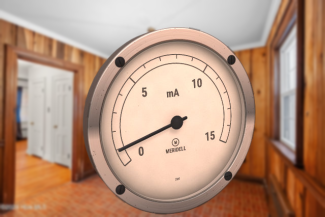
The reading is **1** mA
